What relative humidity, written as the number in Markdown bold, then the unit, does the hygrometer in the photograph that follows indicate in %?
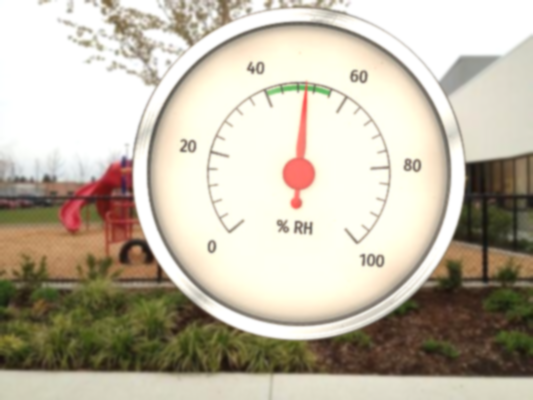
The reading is **50** %
